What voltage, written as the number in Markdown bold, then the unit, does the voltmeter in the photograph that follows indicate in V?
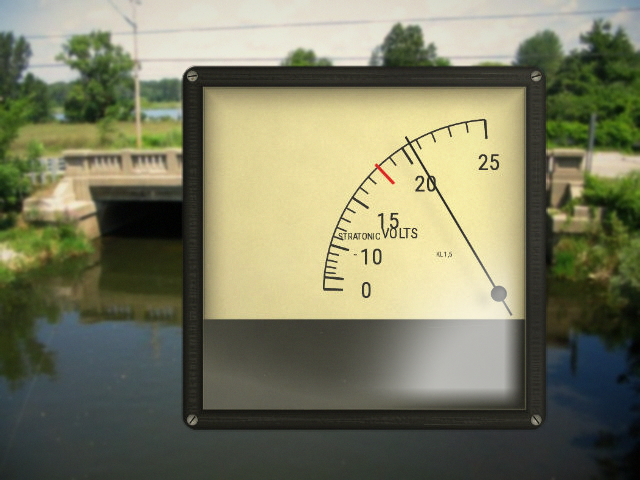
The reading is **20.5** V
